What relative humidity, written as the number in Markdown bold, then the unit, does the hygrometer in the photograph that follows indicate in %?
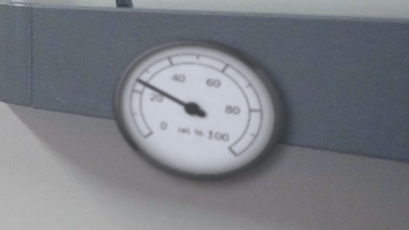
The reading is **25** %
